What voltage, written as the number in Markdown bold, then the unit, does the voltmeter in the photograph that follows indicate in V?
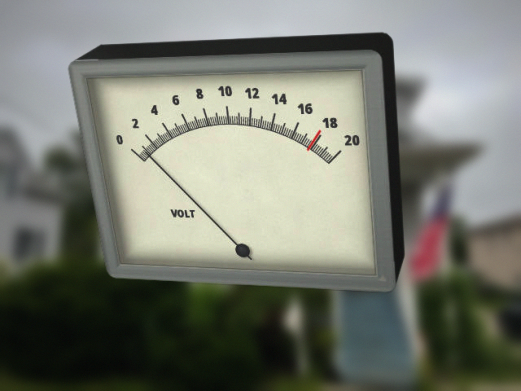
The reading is **1** V
